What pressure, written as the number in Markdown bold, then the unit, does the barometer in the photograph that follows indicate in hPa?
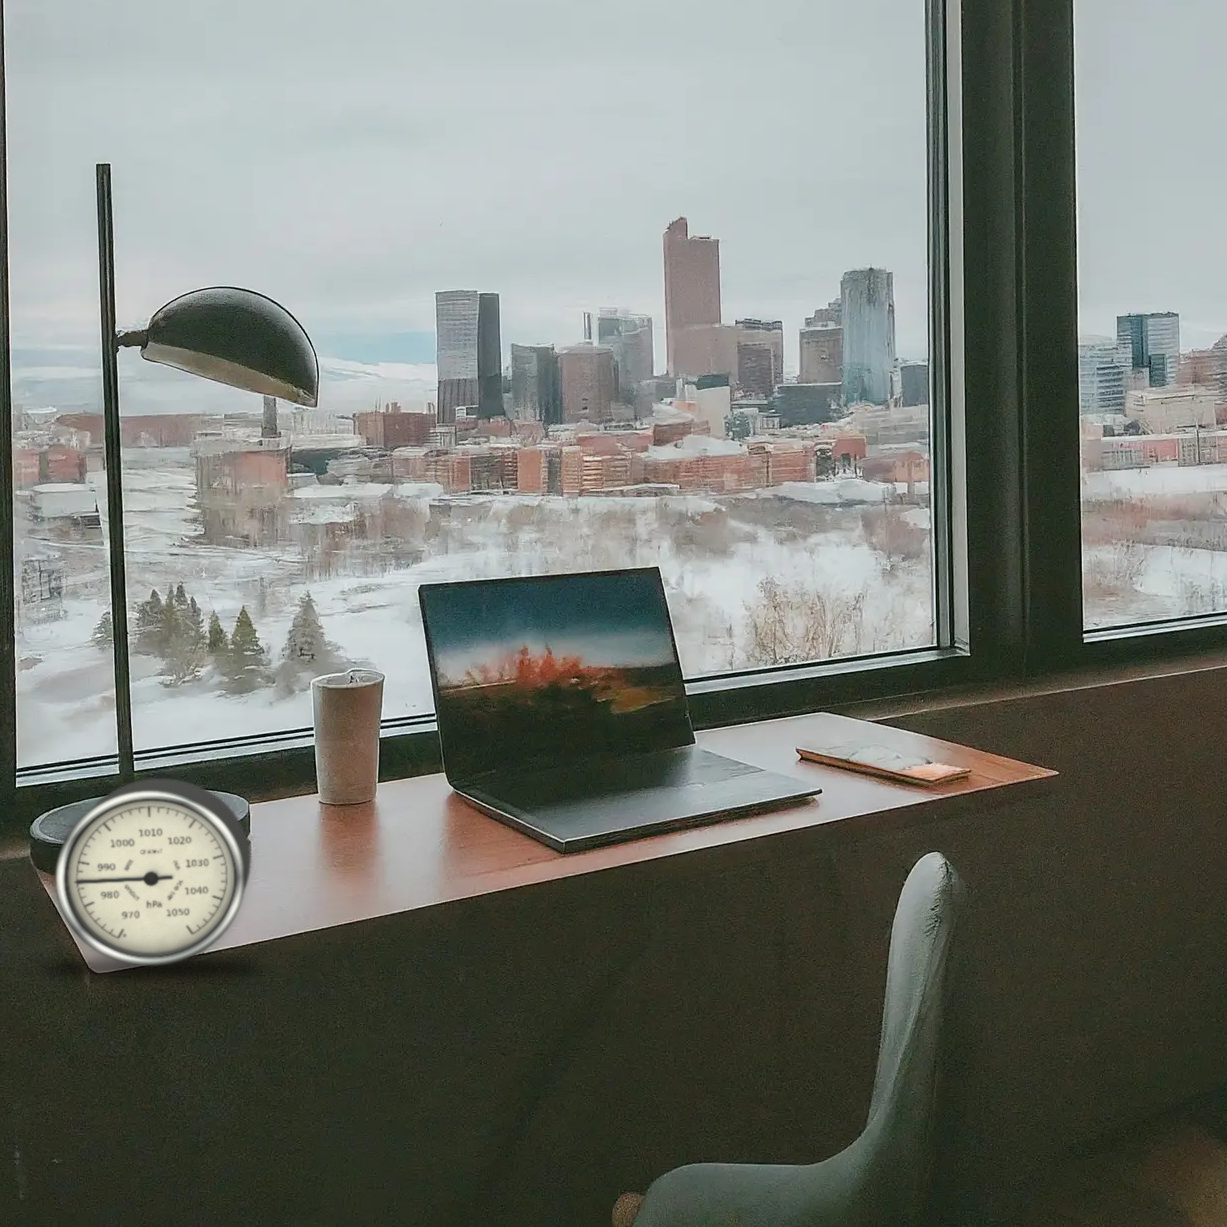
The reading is **986** hPa
